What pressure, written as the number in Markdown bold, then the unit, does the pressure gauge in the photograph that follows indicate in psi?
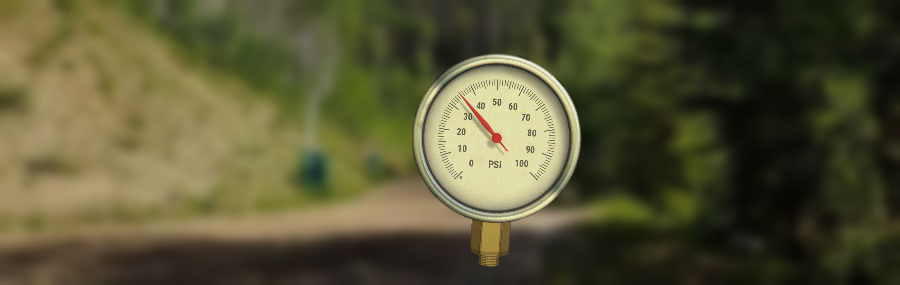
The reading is **35** psi
